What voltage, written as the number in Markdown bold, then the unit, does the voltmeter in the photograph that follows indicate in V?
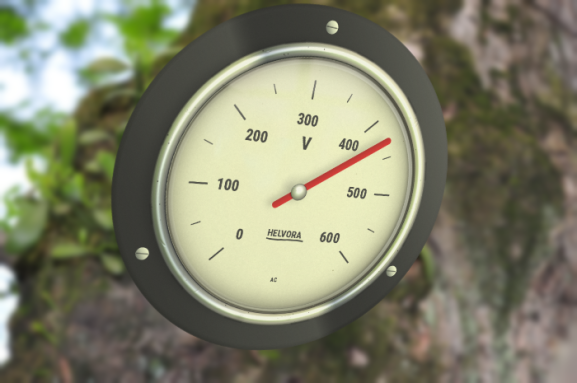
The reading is **425** V
